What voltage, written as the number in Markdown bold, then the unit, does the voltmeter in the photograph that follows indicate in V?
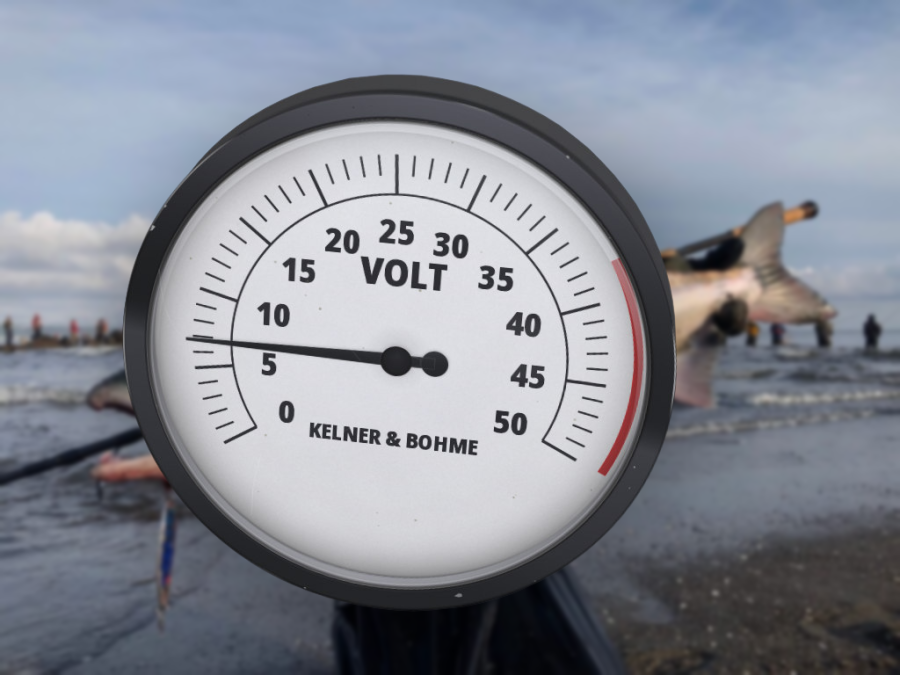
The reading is **7** V
